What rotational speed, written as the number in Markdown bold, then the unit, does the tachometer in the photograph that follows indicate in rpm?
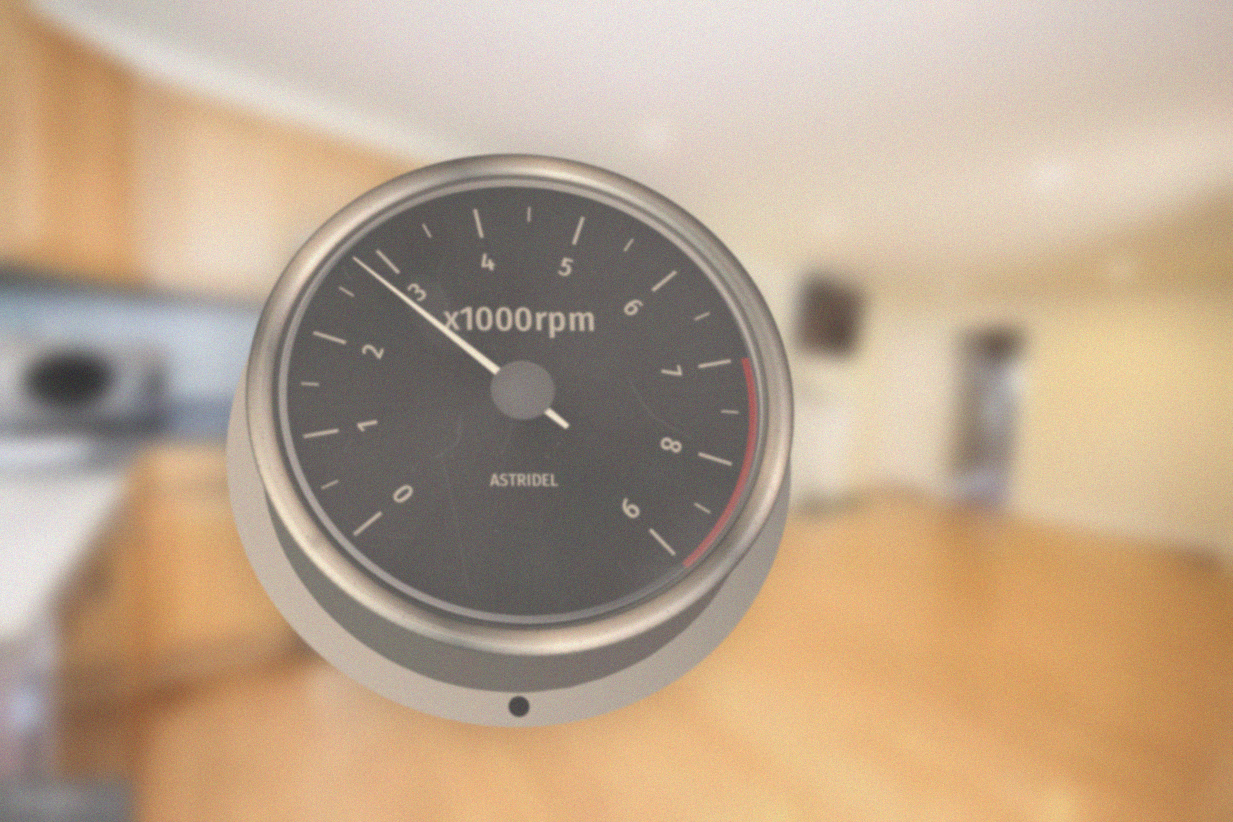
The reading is **2750** rpm
